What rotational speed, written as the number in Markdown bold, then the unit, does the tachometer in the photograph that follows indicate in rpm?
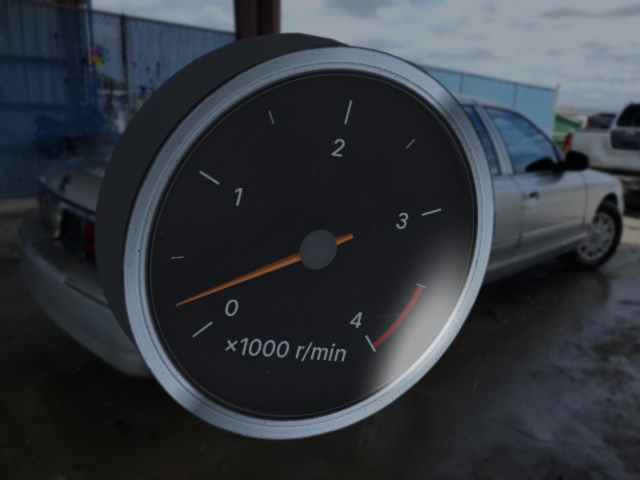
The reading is **250** rpm
